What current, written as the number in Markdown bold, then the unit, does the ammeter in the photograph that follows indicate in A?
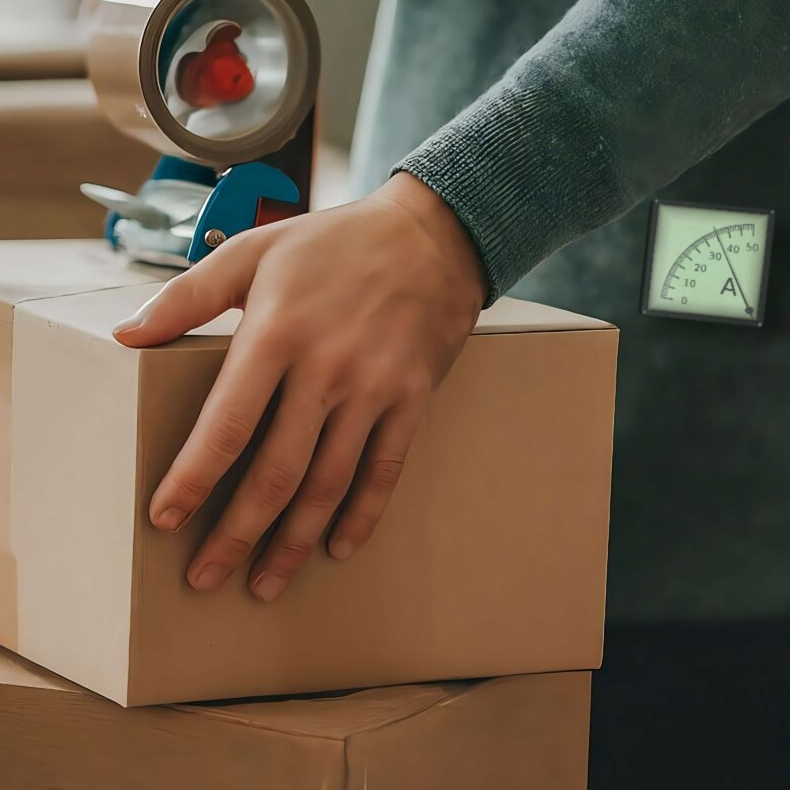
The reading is **35** A
